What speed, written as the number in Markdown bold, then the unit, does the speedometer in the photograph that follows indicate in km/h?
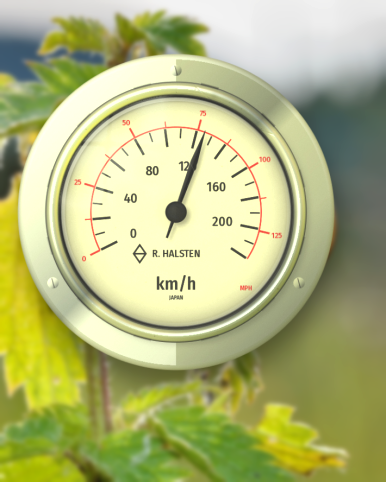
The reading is **125** km/h
